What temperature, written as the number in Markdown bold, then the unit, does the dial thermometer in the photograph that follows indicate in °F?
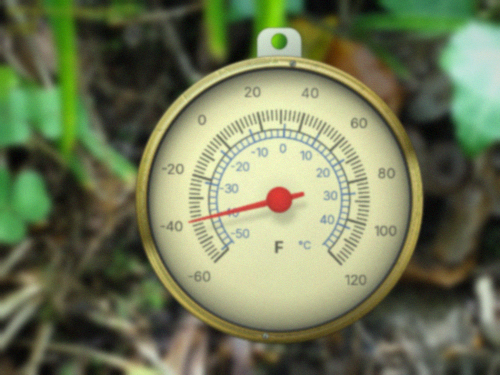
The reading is **-40** °F
